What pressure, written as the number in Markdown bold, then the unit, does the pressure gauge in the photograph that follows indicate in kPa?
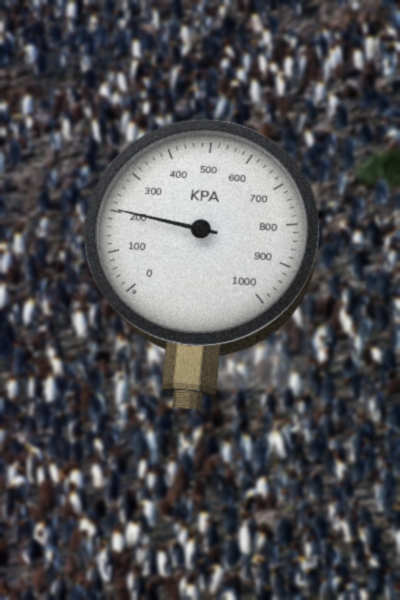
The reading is **200** kPa
